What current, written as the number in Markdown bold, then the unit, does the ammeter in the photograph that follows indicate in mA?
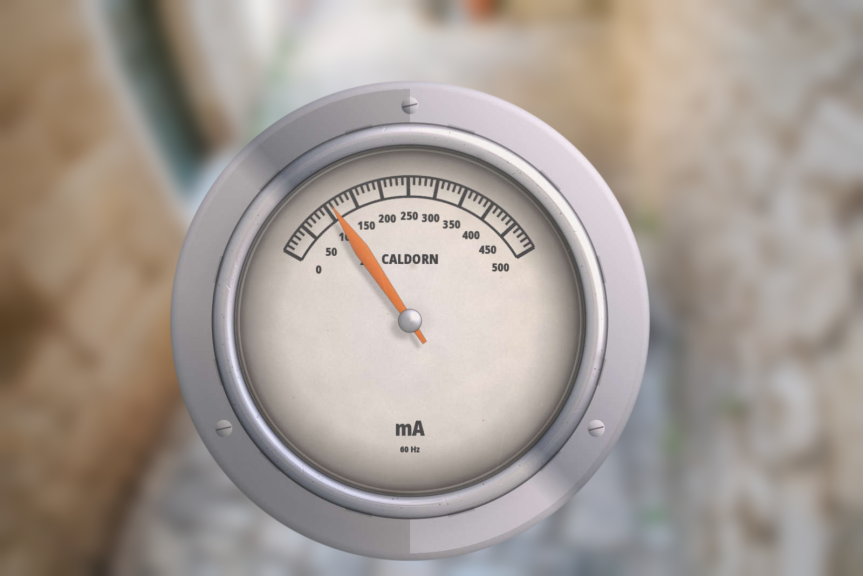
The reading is **110** mA
